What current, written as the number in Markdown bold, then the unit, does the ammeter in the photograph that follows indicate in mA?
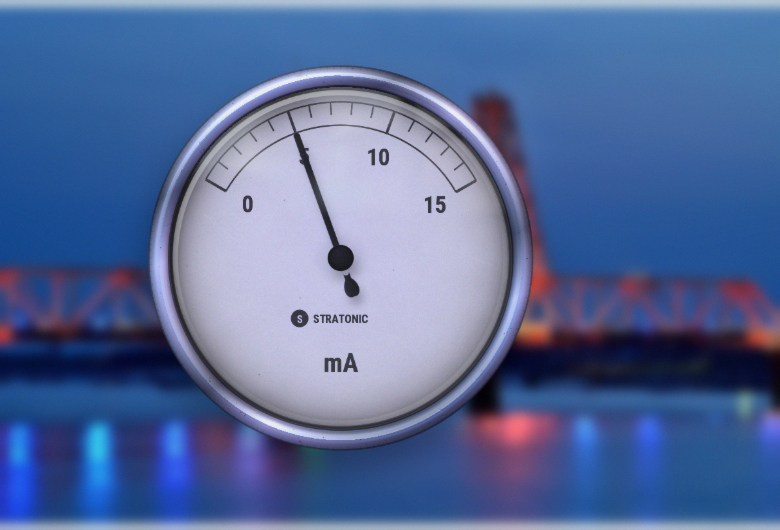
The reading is **5** mA
